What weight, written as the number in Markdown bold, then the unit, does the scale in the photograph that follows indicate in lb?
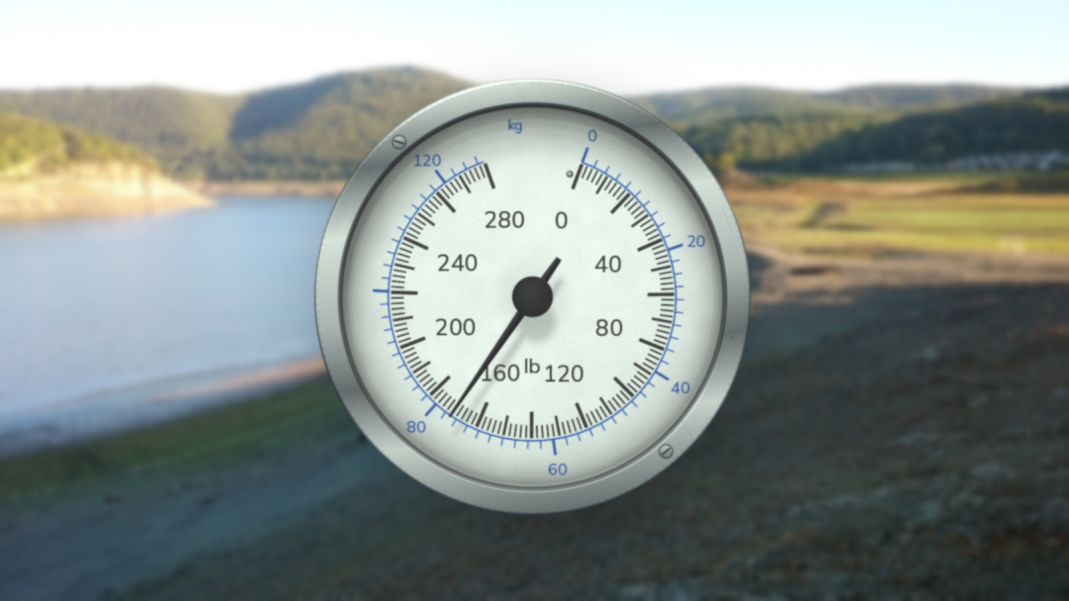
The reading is **170** lb
